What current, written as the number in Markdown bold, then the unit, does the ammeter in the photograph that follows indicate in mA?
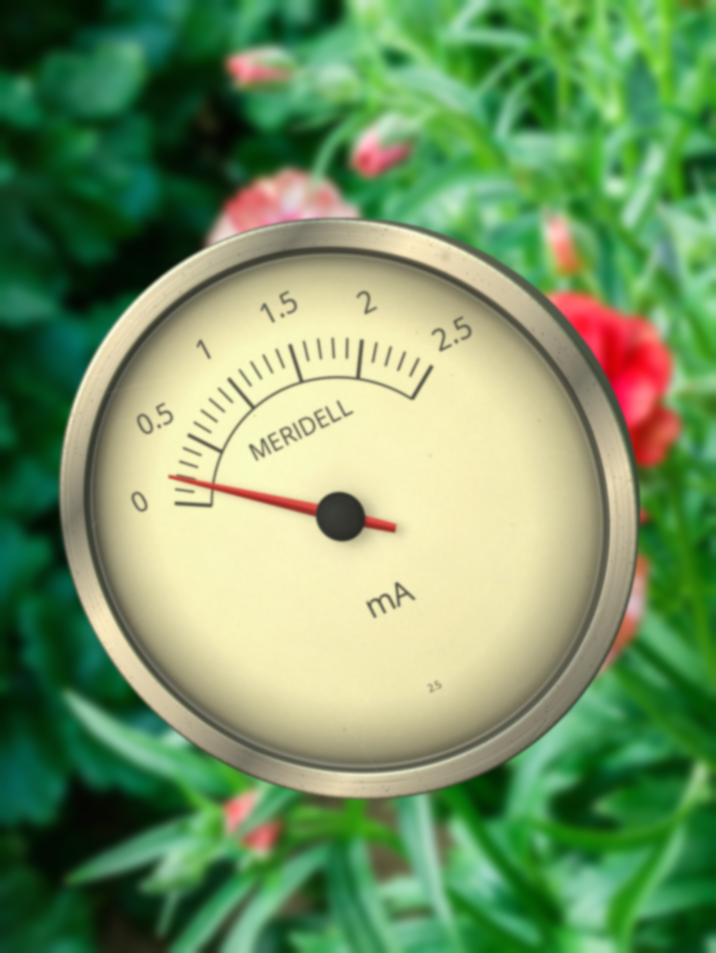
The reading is **0.2** mA
